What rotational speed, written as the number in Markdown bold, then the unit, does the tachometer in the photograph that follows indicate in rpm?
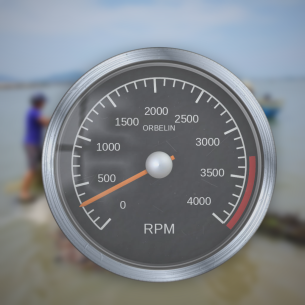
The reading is **300** rpm
